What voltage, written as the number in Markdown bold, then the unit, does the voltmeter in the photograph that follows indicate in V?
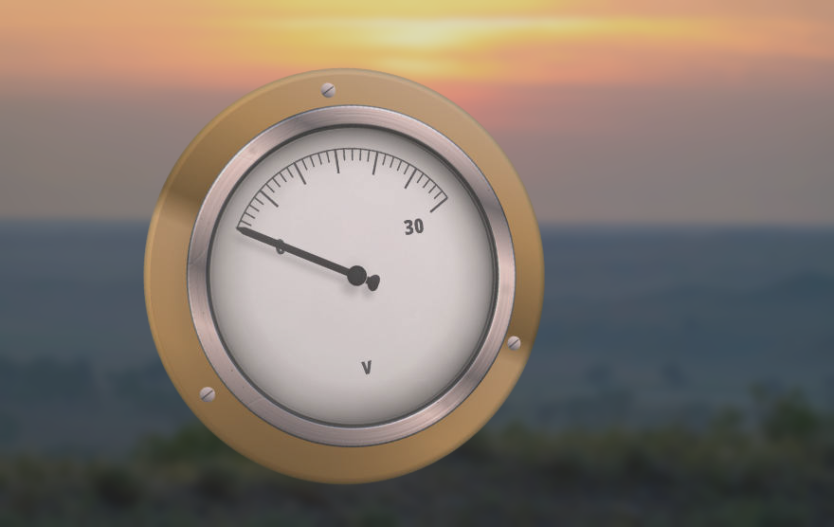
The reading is **0** V
